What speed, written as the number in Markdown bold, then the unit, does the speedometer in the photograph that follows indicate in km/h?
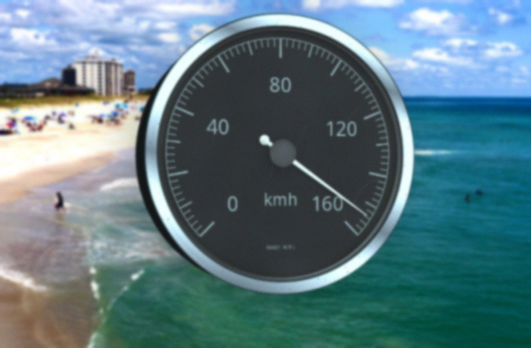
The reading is **154** km/h
